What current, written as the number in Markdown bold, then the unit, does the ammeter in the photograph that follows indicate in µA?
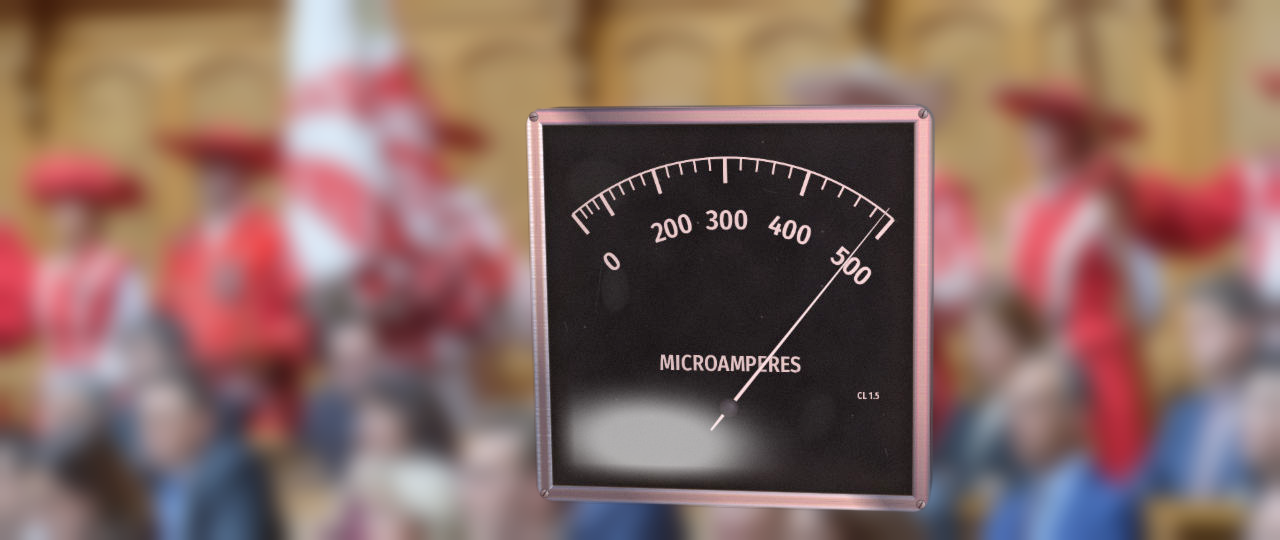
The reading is **490** µA
